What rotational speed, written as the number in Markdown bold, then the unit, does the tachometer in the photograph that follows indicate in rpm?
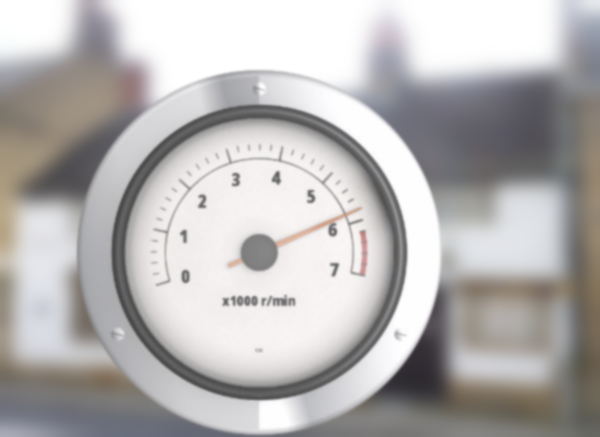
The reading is **5800** rpm
